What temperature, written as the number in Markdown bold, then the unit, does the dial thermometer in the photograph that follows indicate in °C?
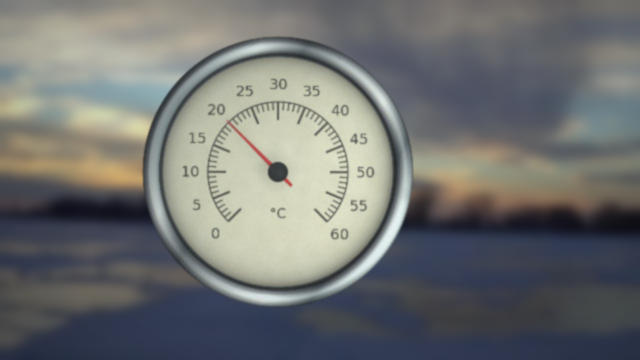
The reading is **20** °C
